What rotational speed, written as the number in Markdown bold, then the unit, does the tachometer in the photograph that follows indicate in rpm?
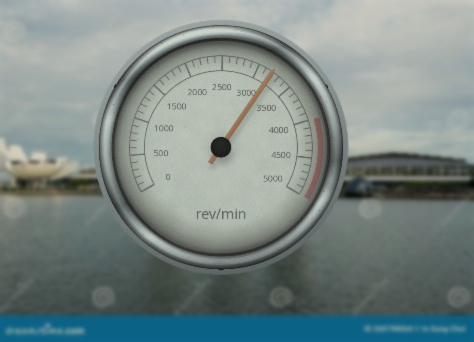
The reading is **3200** rpm
